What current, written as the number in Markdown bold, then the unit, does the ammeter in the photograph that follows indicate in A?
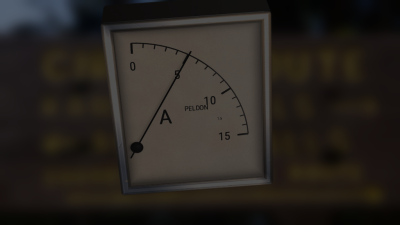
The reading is **5** A
